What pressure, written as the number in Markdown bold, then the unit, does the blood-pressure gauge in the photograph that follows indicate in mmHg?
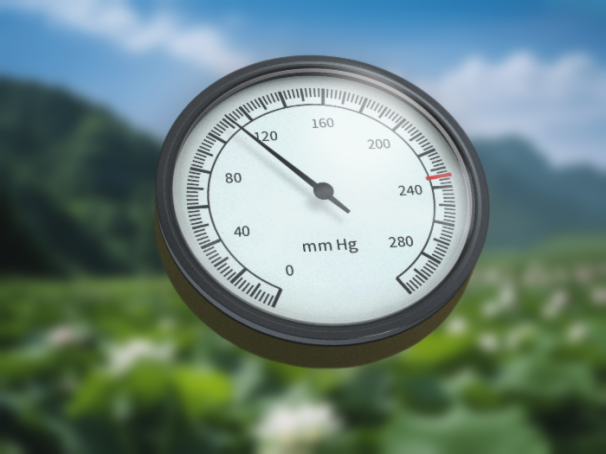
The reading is **110** mmHg
